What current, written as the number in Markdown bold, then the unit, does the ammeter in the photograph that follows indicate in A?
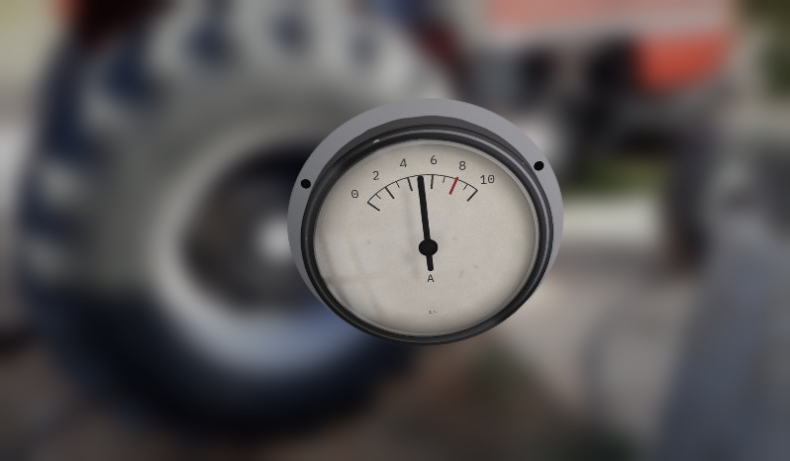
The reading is **5** A
